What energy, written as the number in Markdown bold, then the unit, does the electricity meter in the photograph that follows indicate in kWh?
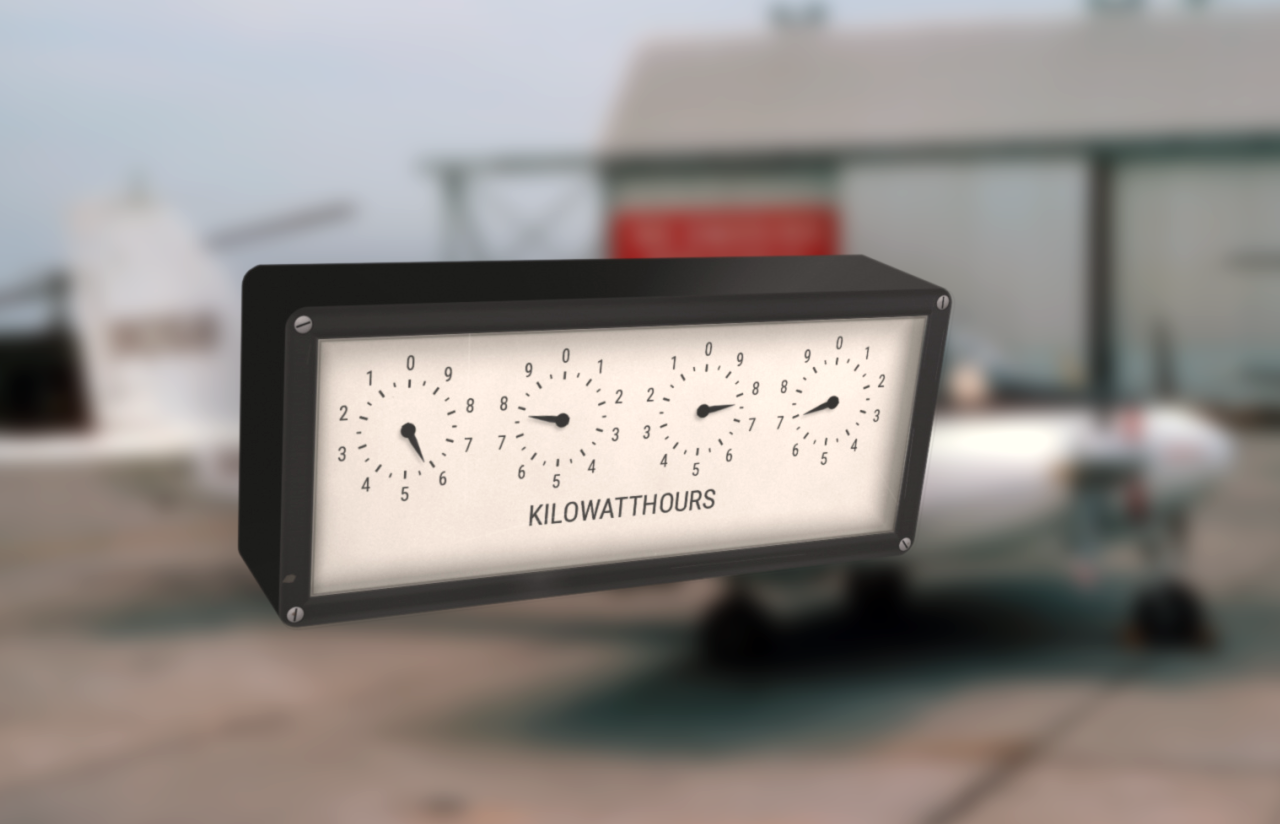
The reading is **5777** kWh
